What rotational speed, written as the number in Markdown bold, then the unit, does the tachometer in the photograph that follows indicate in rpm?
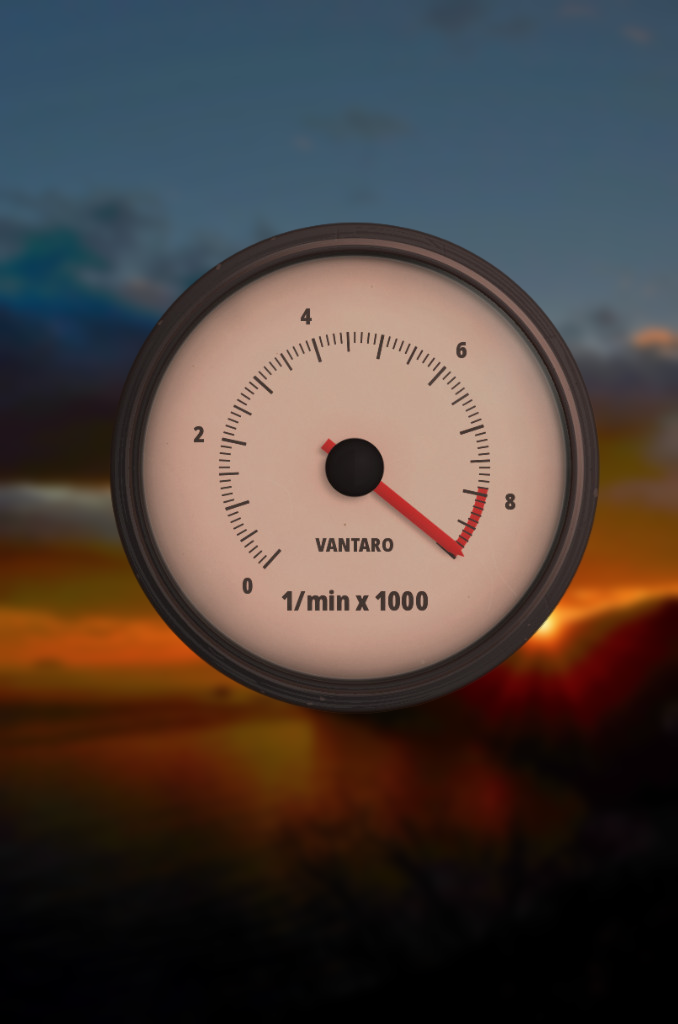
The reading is **8900** rpm
